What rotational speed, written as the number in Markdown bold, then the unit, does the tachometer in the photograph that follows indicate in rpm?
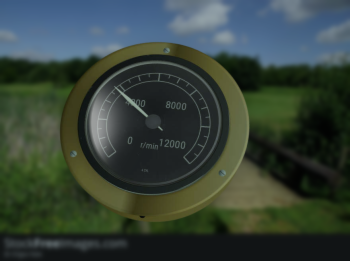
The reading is **3750** rpm
